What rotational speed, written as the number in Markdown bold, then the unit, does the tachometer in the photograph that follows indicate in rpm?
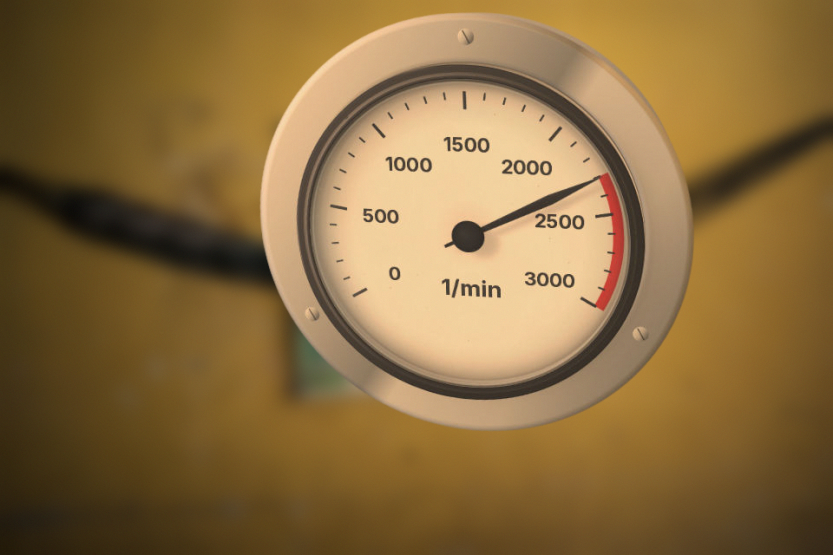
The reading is **2300** rpm
